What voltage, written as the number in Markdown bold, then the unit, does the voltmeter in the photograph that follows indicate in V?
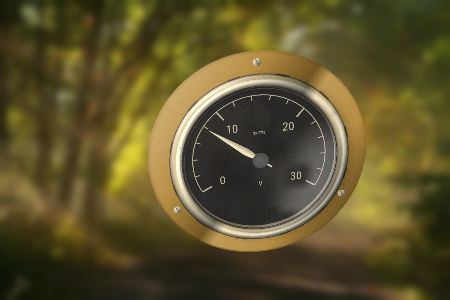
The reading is **8** V
